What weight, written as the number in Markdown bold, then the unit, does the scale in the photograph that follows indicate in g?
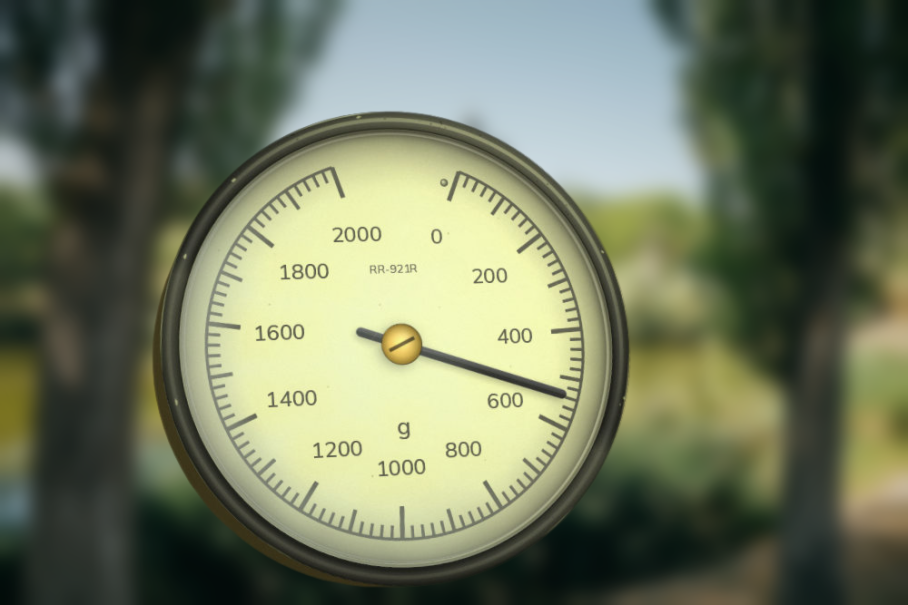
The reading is **540** g
